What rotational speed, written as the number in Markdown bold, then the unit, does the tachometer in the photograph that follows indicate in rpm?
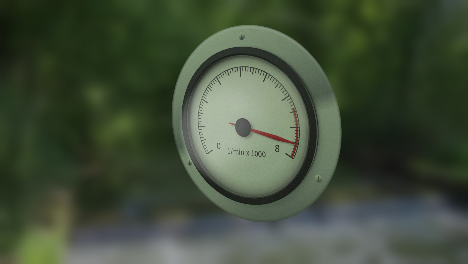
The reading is **7500** rpm
